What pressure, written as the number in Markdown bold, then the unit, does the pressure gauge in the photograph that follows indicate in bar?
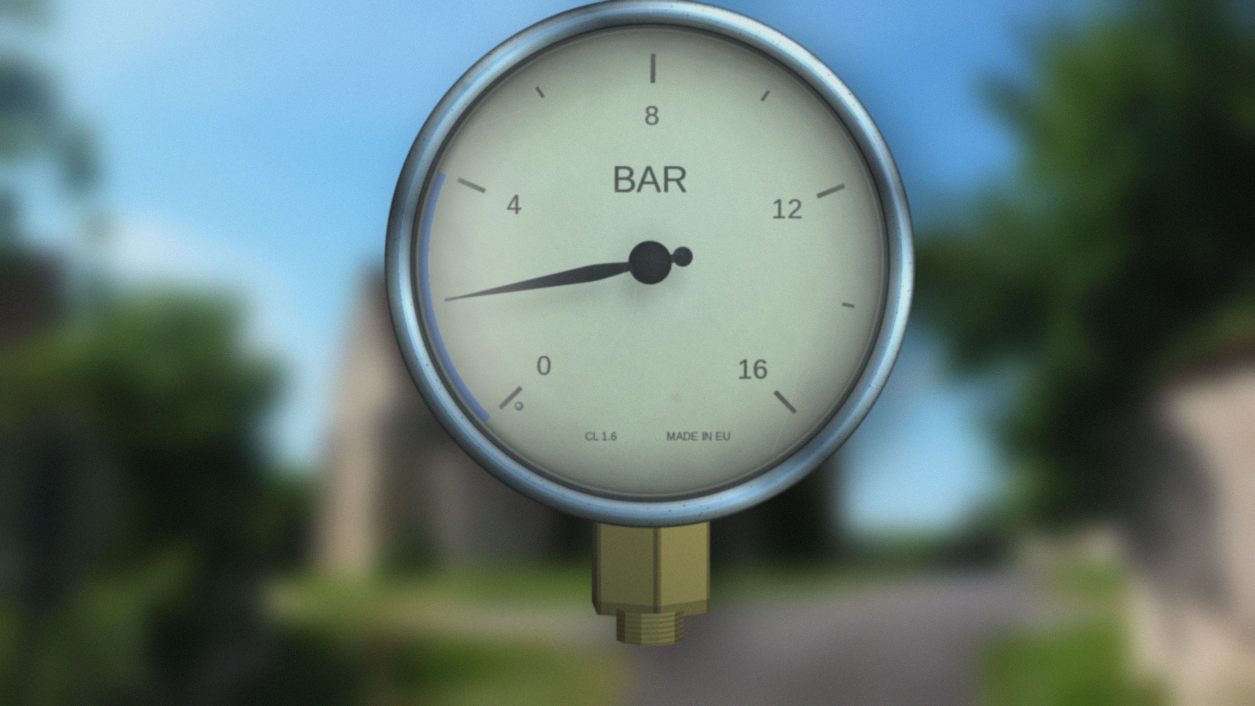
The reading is **2** bar
